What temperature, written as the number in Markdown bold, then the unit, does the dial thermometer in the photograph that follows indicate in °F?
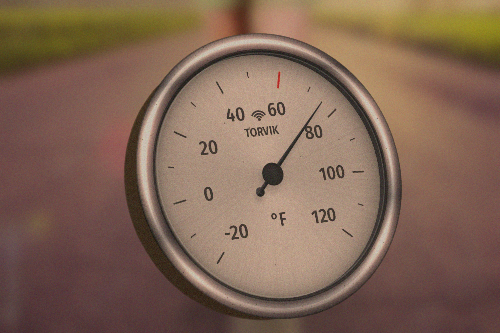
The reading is **75** °F
